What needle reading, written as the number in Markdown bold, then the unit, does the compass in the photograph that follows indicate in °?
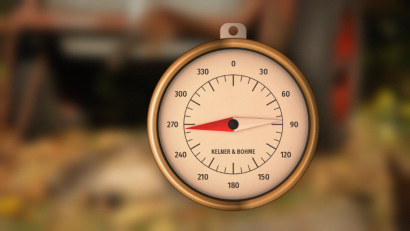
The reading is **265** °
